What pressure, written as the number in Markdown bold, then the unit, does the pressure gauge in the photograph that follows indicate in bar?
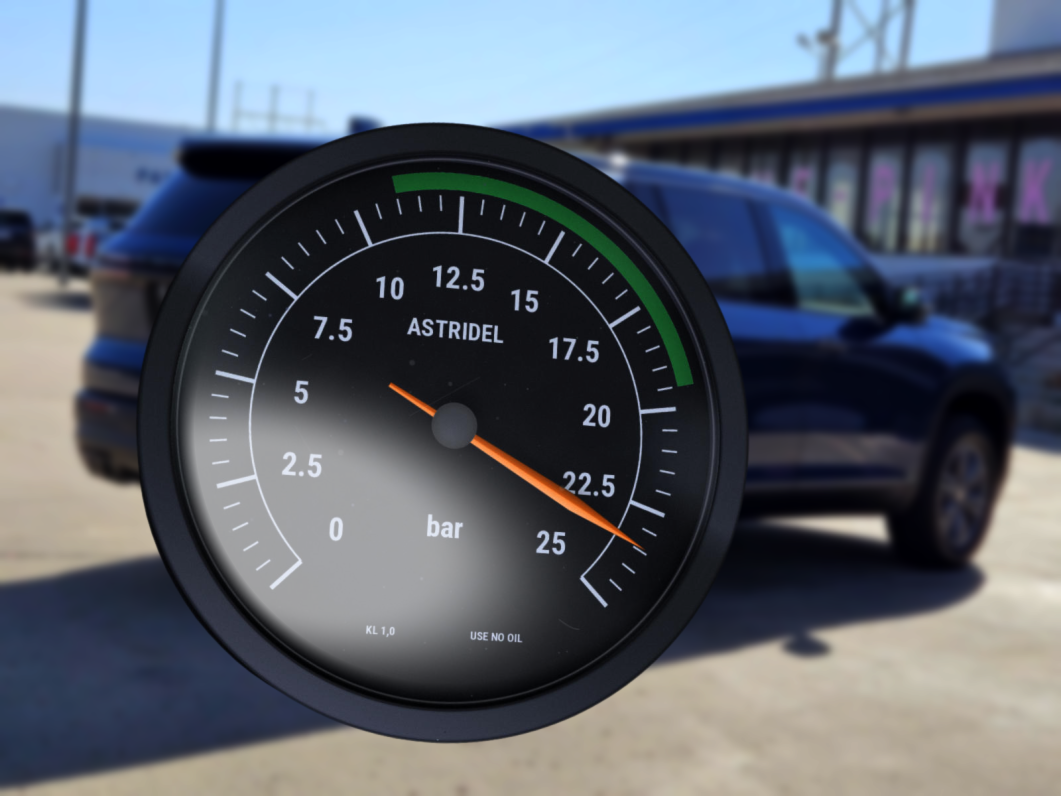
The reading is **23.5** bar
